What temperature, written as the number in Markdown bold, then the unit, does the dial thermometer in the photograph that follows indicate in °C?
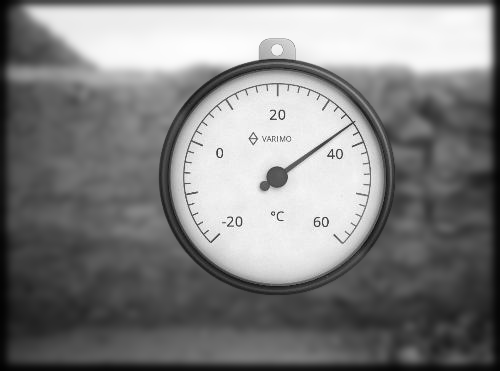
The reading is **36** °C
